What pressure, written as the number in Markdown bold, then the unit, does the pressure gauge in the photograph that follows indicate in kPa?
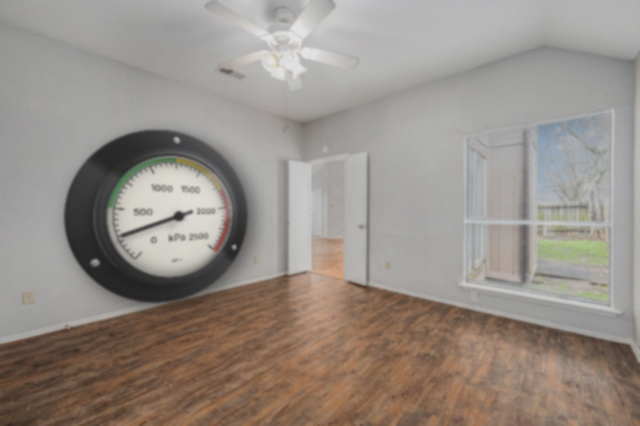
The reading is **250** kPa
